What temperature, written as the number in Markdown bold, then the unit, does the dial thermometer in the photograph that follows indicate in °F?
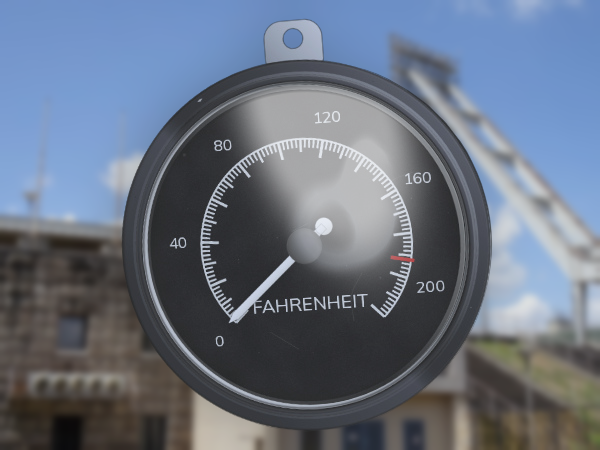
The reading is **2** °F
